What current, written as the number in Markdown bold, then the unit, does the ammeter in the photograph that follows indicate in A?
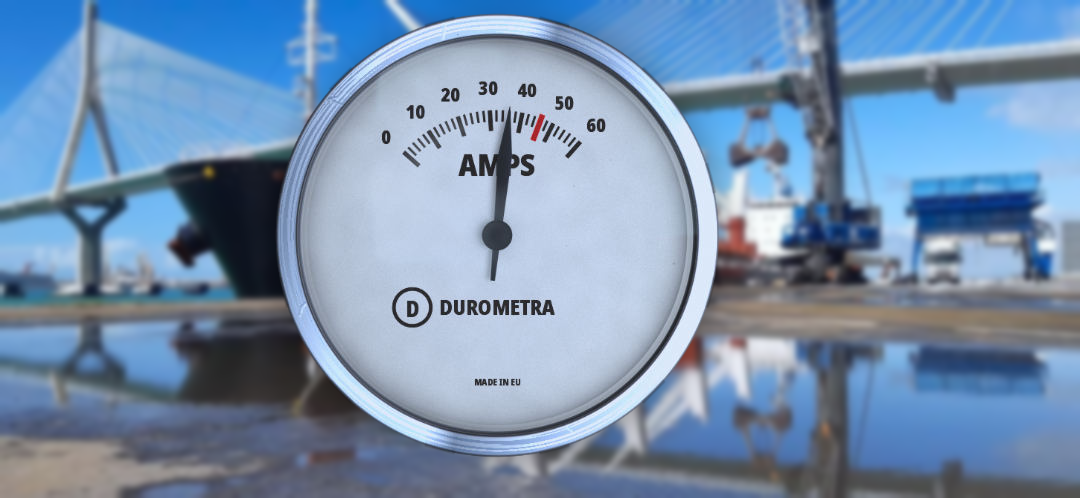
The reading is **36** A
